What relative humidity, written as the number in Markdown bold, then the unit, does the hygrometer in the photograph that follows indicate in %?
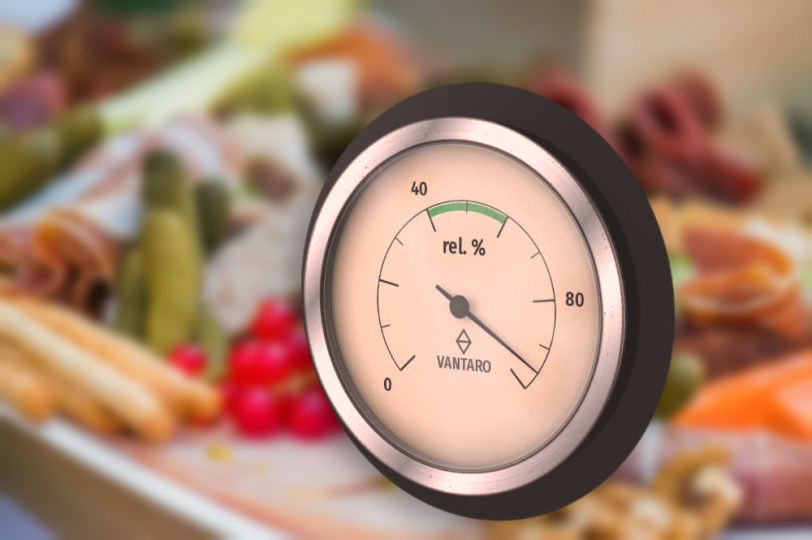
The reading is **95** %
